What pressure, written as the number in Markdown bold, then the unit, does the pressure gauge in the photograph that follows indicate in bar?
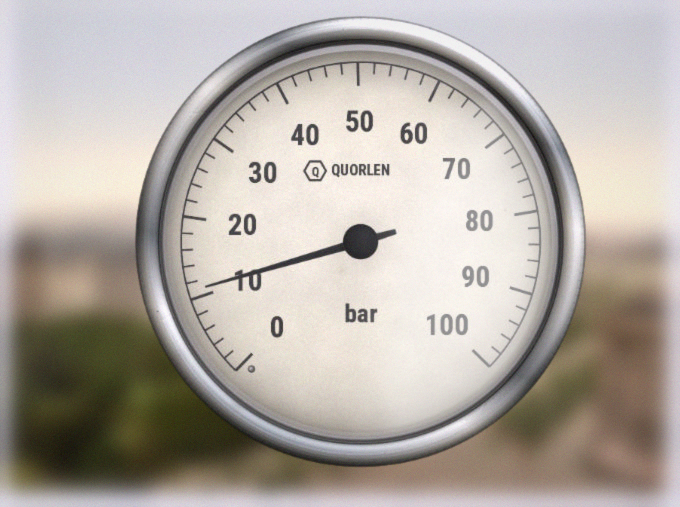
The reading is **11** bar
